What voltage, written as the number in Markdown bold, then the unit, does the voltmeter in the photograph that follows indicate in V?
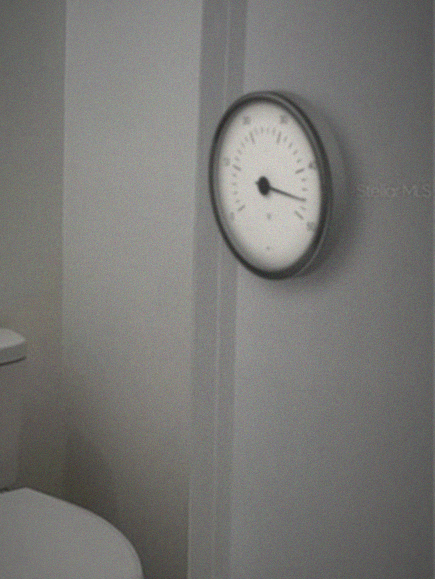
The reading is **46** V
